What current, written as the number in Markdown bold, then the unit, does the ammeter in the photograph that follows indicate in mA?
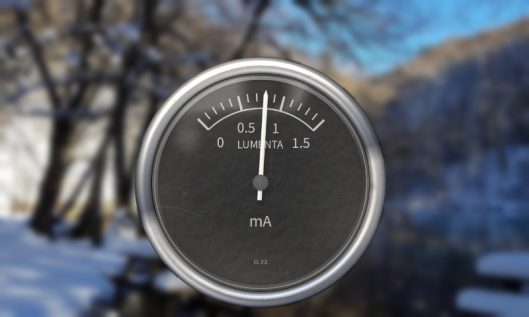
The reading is **0.8** mA
